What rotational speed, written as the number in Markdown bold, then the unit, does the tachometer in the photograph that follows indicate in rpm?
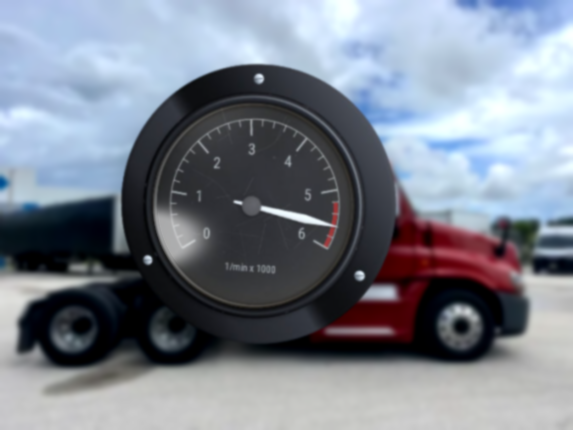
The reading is **5600** rpm
